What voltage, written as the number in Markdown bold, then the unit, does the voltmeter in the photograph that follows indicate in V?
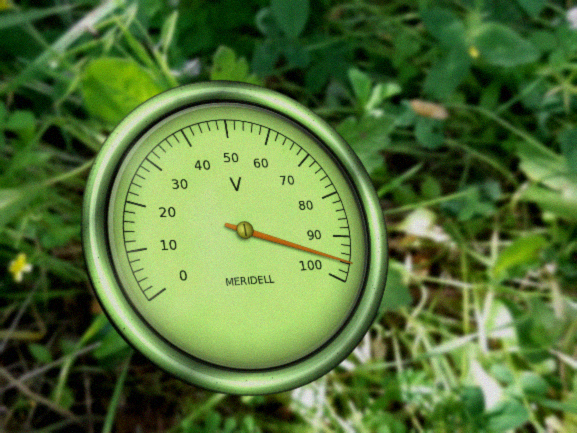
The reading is **96** V
